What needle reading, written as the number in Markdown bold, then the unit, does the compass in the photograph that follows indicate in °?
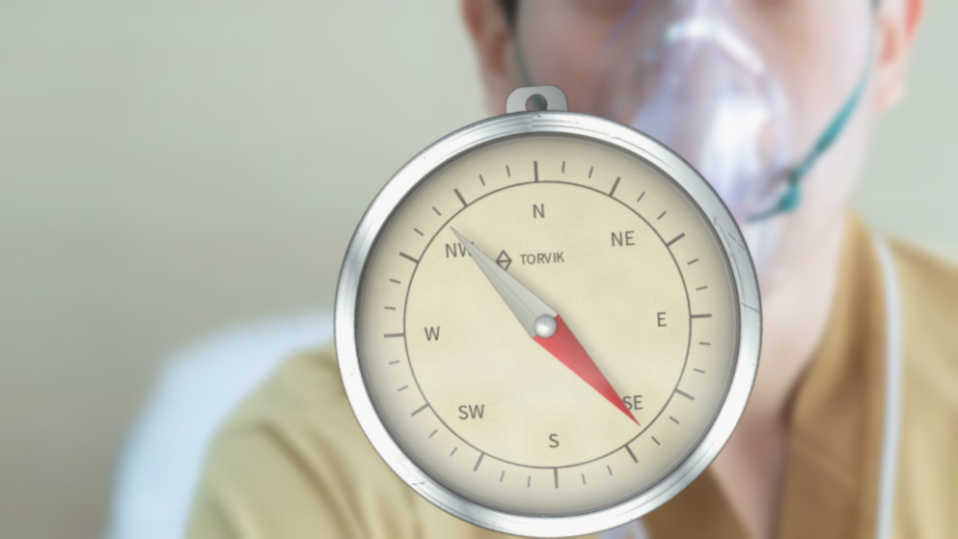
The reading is **140** °
